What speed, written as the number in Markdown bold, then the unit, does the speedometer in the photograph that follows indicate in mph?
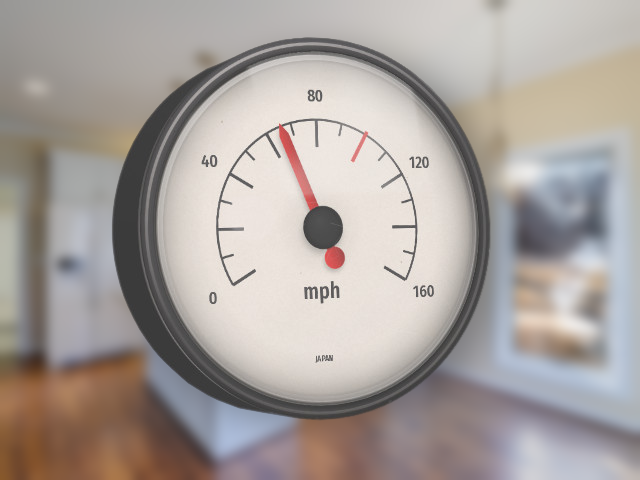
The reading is **65** mph
